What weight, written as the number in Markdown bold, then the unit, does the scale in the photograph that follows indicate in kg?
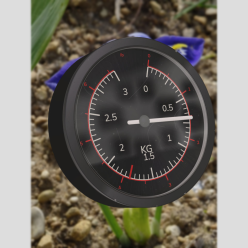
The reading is **0.7** kg
